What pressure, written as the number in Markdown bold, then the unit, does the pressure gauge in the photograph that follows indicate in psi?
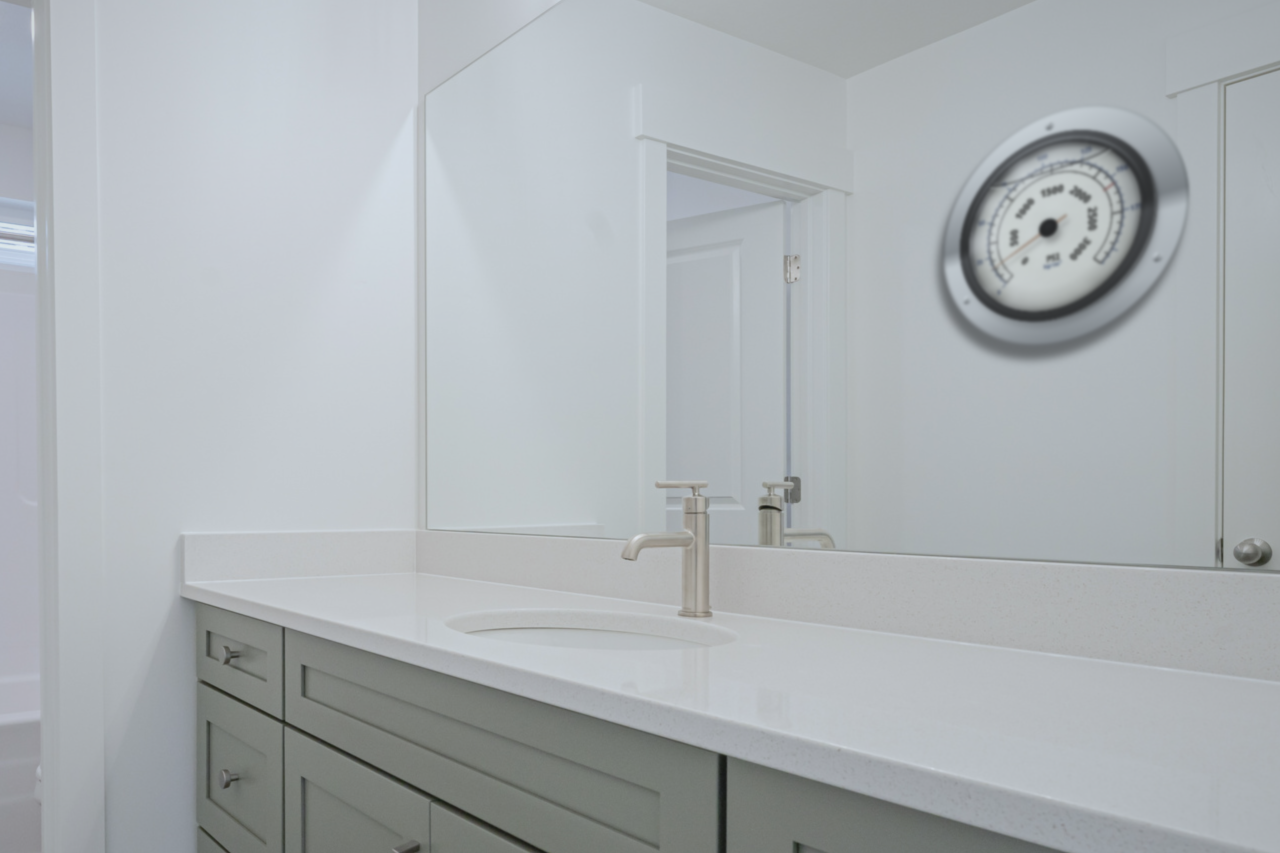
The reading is **200** psi
